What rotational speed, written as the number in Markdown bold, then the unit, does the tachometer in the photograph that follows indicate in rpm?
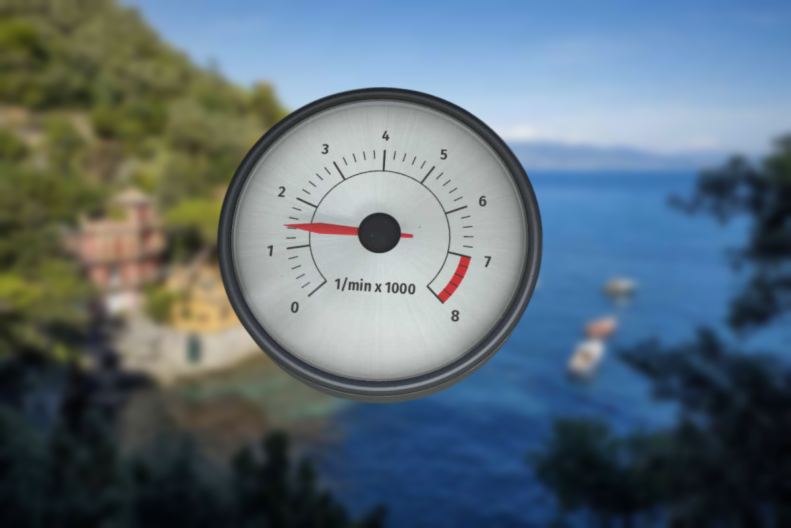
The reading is **1400** rpm
